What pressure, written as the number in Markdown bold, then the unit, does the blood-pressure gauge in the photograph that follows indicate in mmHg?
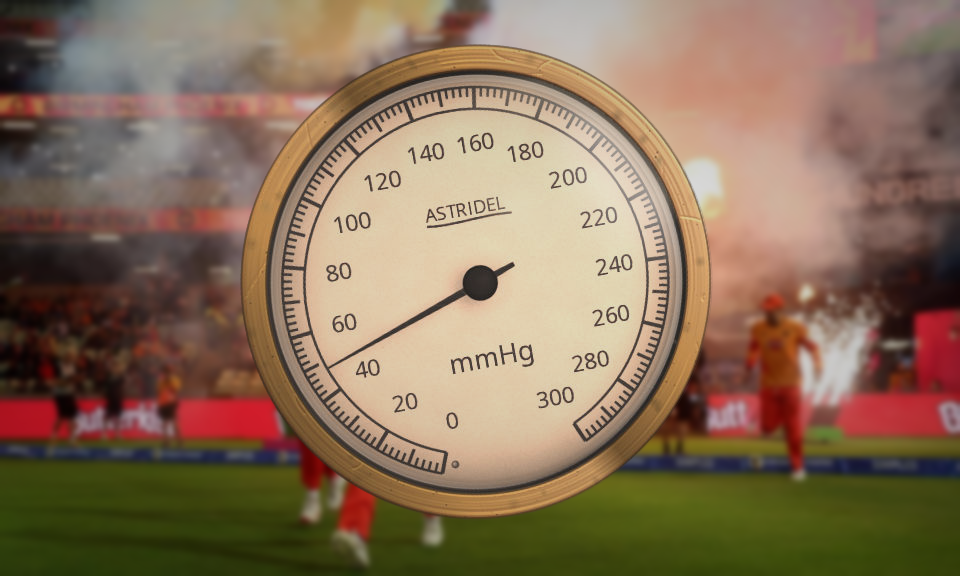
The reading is **48** mmHg
